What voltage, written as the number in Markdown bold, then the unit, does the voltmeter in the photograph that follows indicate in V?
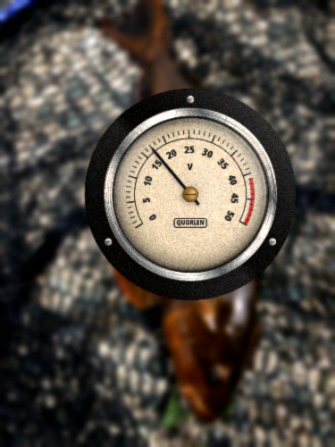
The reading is **17** V
